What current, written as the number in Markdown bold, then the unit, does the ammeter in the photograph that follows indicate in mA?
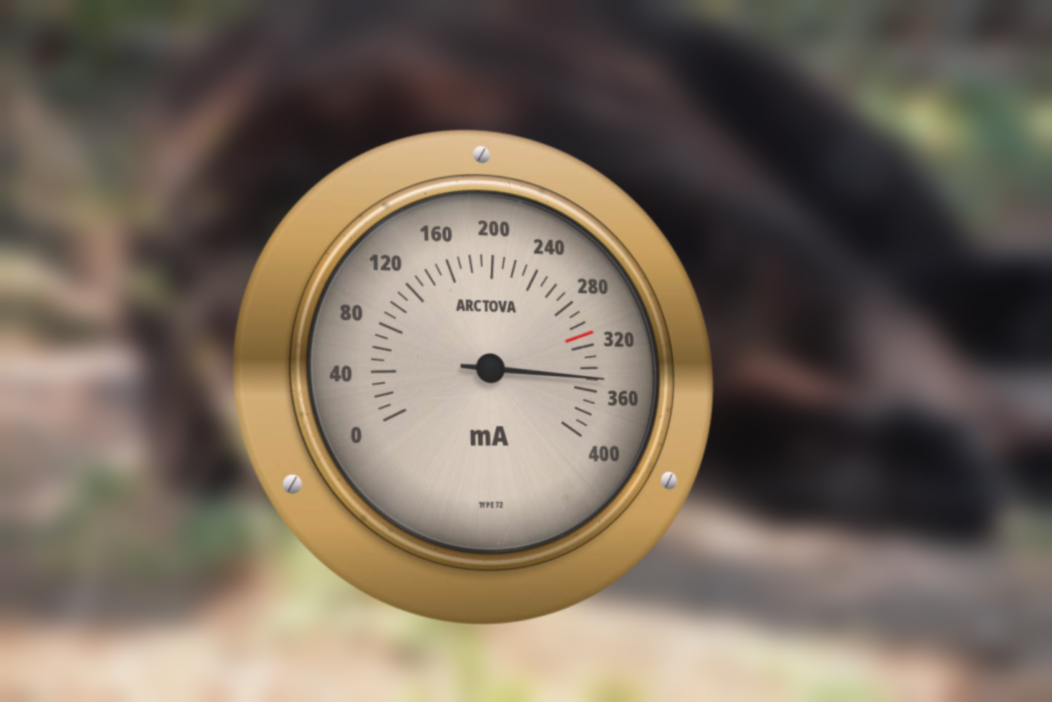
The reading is **350** mA
